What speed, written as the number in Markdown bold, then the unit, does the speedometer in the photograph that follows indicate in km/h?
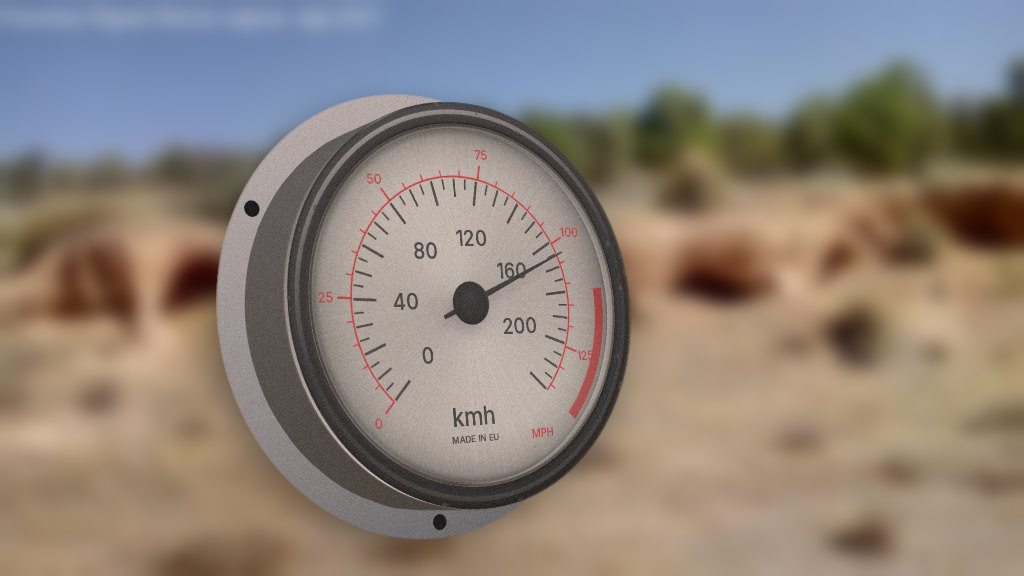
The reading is **165** km/h
